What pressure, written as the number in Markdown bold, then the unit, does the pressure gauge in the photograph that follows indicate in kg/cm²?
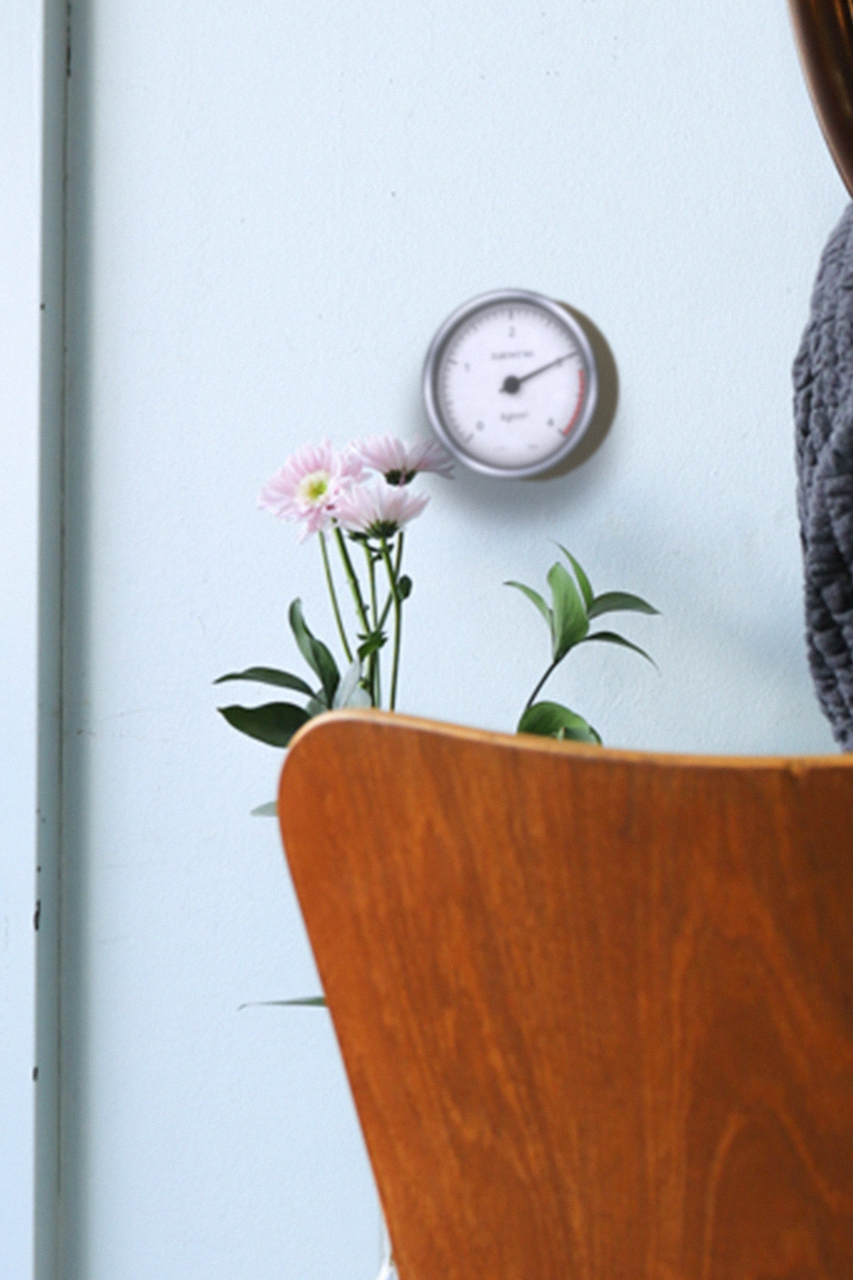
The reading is **3** kg/cm²
